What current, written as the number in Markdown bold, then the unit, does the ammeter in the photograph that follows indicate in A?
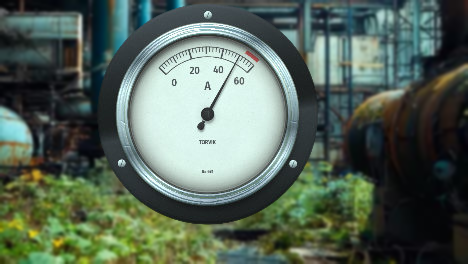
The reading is **50** A
